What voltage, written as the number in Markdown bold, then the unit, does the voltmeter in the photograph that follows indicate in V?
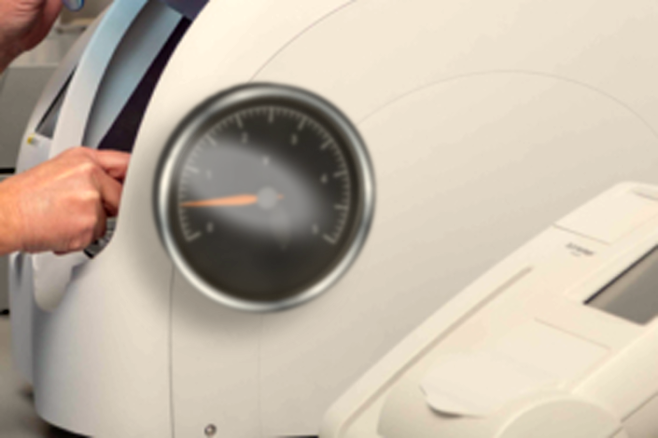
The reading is **0.5** V
